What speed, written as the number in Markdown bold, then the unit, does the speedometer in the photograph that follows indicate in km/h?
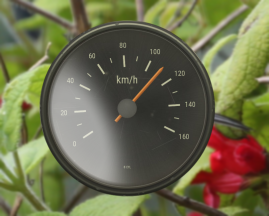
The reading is **110** km/h
